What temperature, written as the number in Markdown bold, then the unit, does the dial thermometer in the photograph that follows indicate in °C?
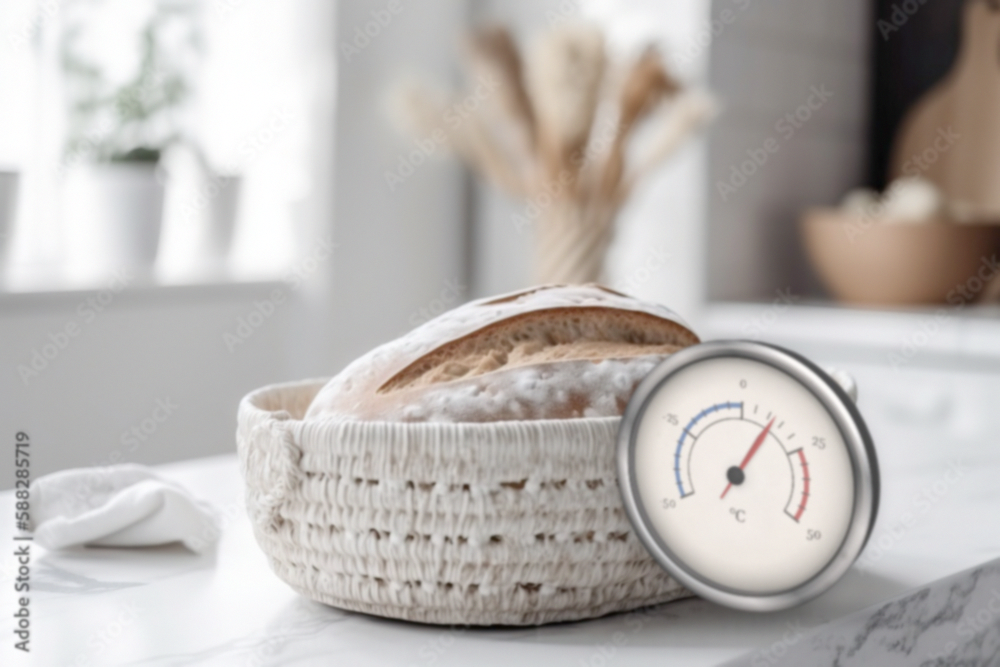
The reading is **12.5** °C
